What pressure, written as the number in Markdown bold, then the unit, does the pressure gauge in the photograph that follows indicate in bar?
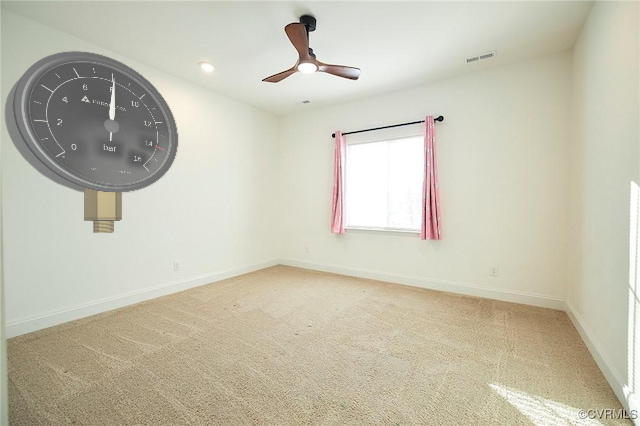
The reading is **8** bar
